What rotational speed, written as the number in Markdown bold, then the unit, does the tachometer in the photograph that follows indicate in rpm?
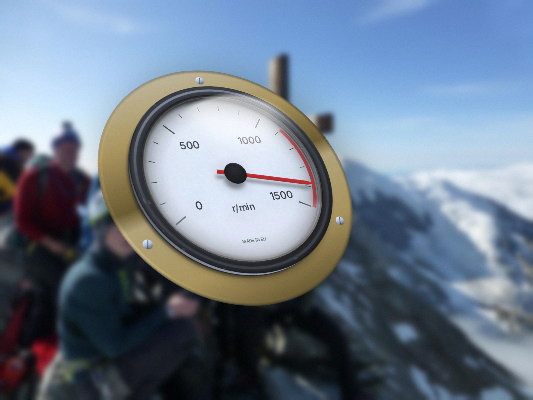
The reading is **1400** rpm
